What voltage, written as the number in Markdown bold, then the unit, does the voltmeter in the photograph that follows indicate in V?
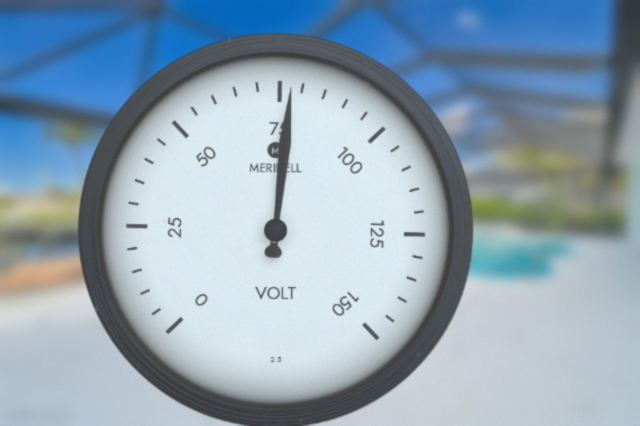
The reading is **77.5** V
